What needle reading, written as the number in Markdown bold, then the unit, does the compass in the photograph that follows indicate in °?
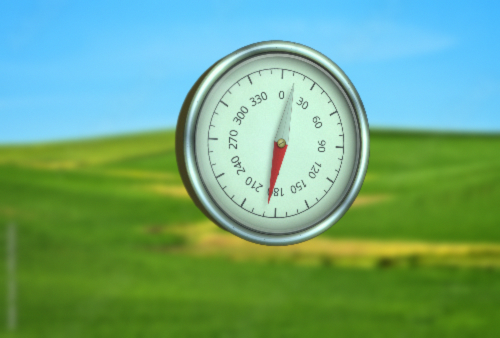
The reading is **190** °
